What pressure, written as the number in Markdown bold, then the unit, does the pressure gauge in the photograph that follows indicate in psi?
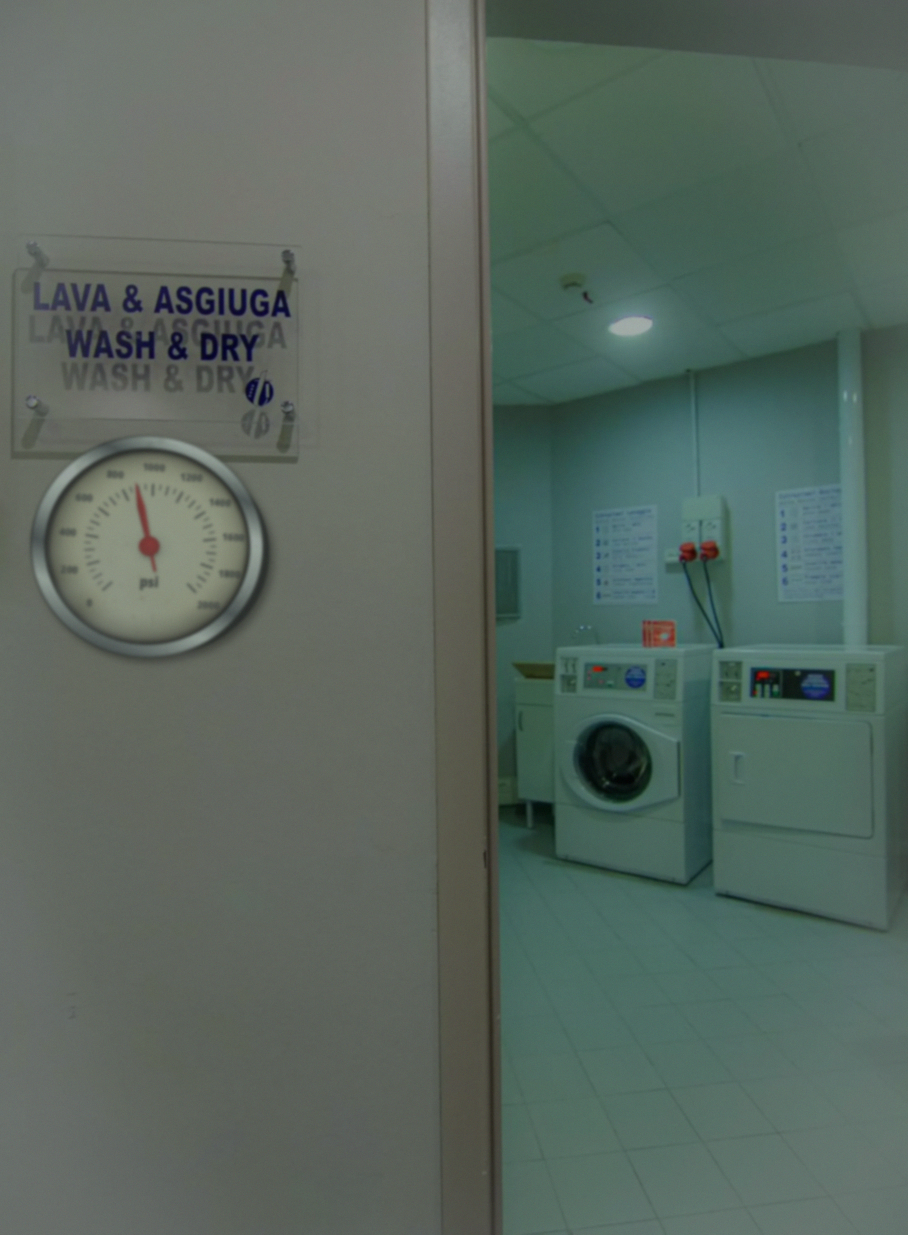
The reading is **900** psi
